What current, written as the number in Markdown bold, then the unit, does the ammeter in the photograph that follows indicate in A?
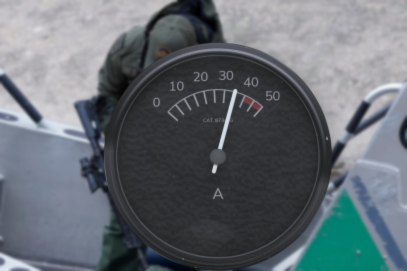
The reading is **35** A
